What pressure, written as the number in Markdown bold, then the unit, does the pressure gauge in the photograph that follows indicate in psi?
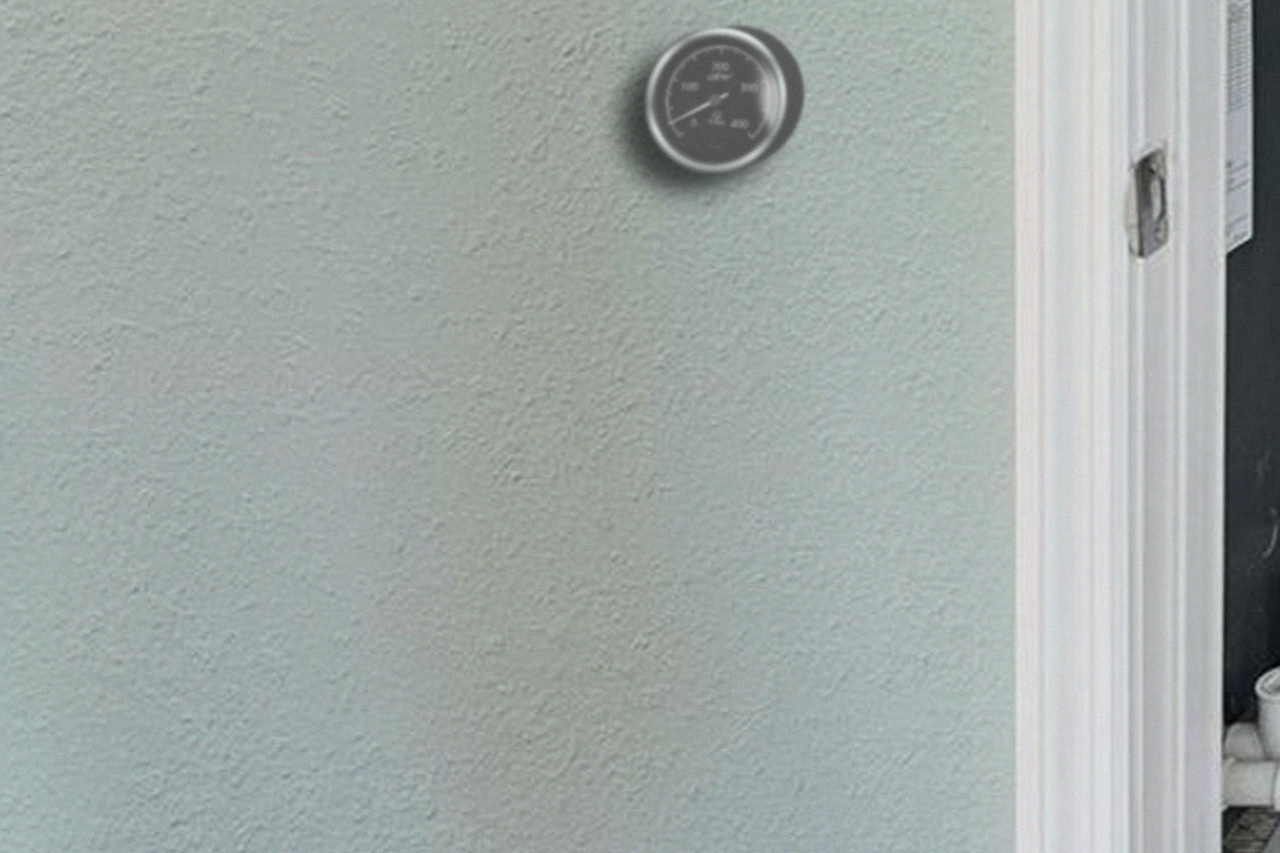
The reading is **25** psi
